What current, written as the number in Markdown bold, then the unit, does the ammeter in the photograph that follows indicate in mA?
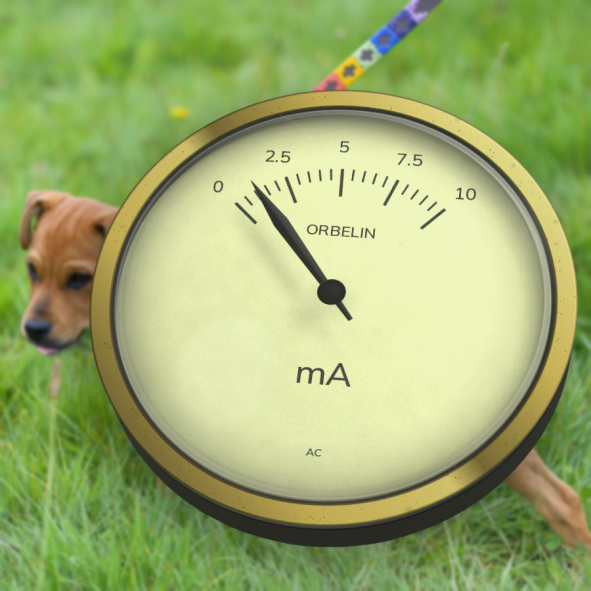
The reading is **1** mA
